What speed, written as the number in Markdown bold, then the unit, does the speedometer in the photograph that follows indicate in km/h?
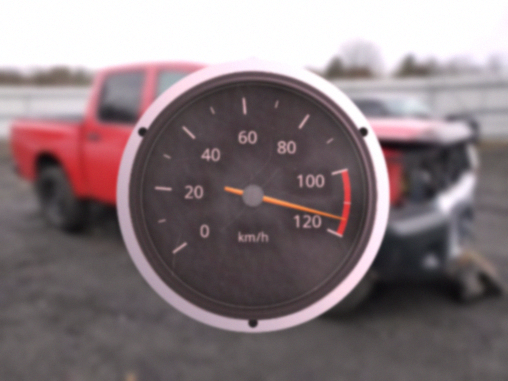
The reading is **115** km/h
